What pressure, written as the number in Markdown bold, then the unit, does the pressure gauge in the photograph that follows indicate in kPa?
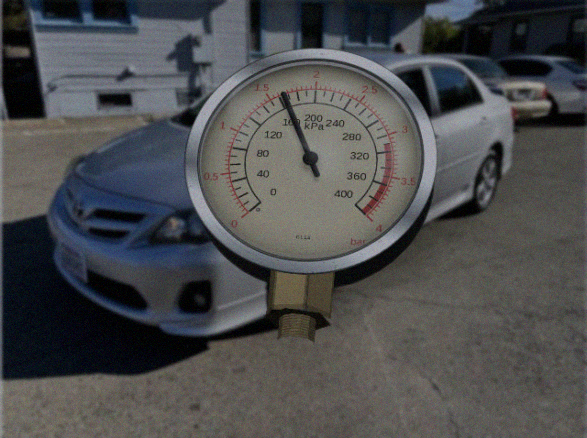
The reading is **165** kPa
